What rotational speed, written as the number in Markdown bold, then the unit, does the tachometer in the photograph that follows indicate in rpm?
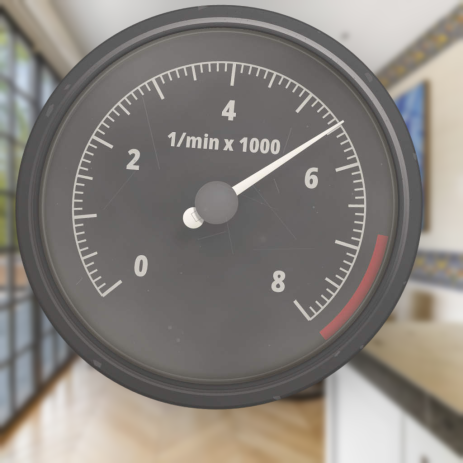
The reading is **5500** rpm
